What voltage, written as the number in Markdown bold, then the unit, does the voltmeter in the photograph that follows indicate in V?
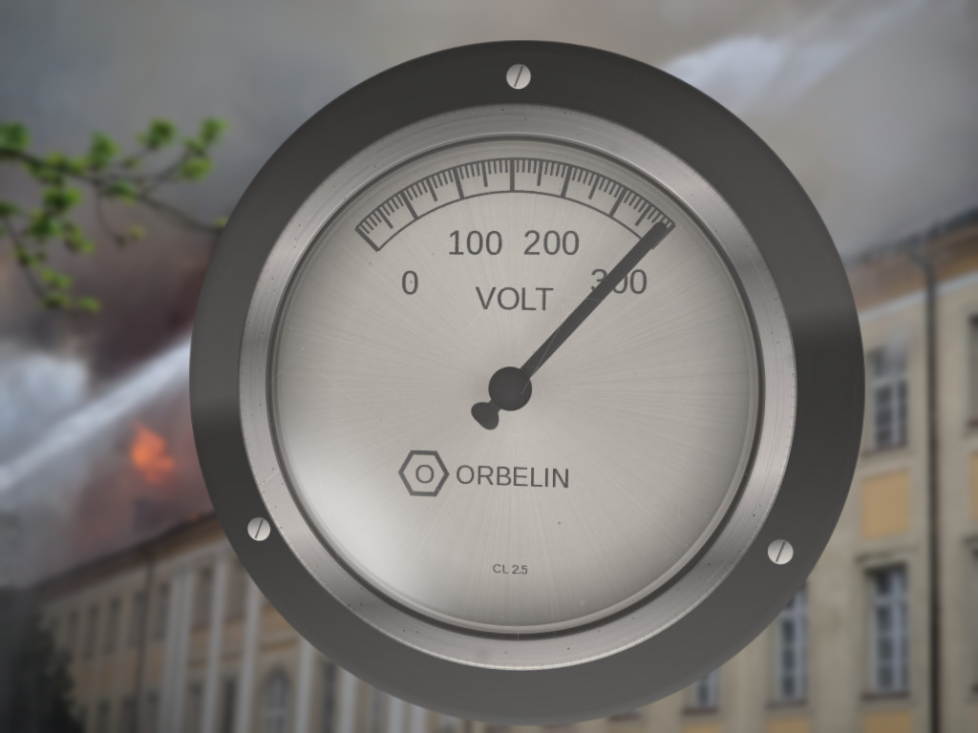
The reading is **295** V
